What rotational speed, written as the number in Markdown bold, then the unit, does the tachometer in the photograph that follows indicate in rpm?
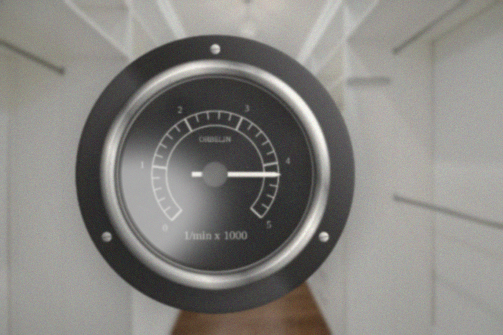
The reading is **4200** rpm
